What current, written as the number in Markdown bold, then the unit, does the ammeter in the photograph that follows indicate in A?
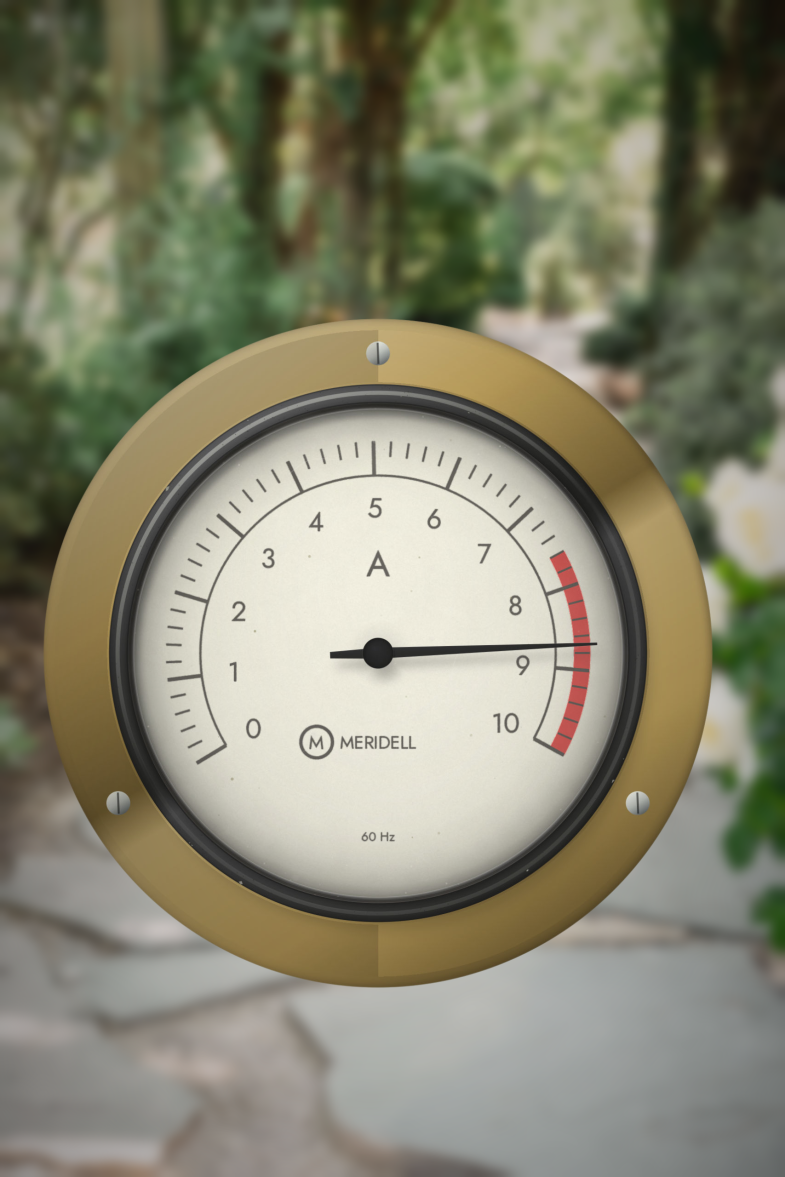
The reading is **8.7** A
